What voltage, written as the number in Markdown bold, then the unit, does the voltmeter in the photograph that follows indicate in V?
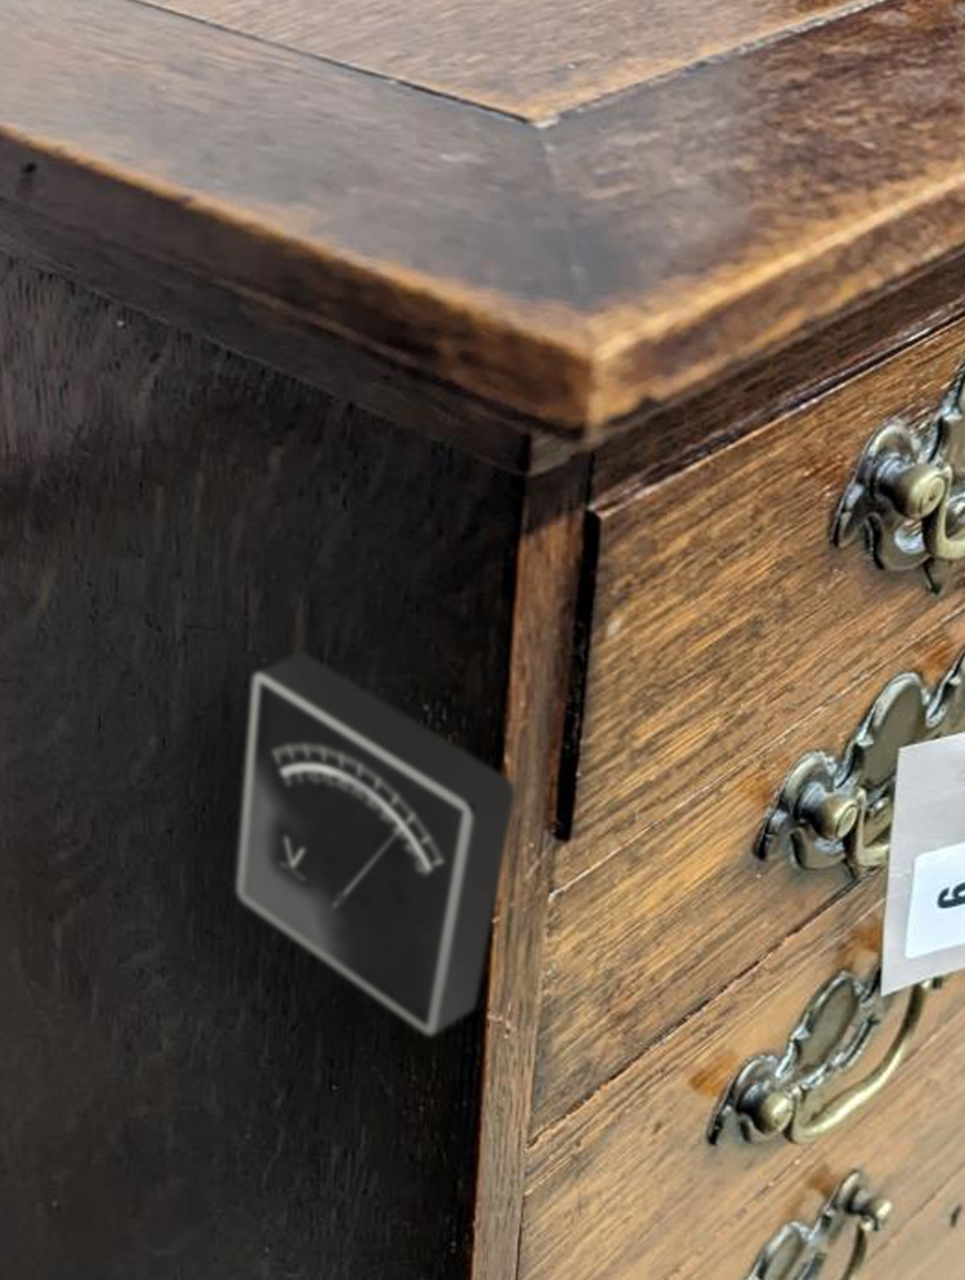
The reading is **40** V
